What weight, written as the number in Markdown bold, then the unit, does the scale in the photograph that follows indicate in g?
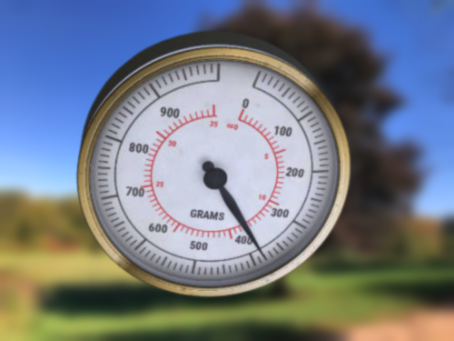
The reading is **380** g
